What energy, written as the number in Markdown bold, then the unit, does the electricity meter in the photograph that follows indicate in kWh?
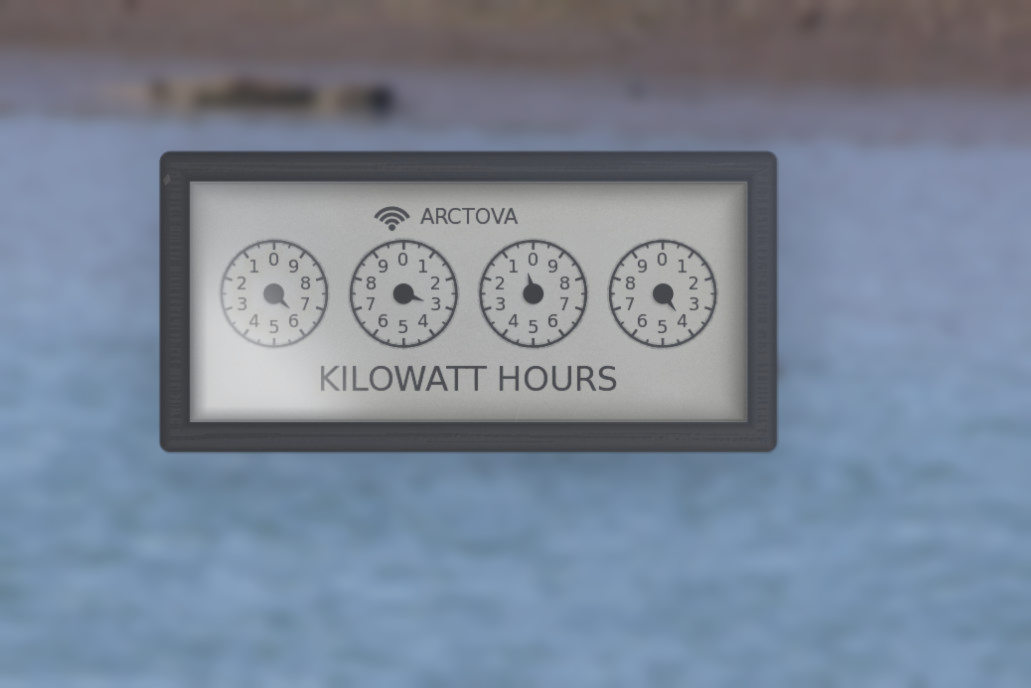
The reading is **6304** kWh
